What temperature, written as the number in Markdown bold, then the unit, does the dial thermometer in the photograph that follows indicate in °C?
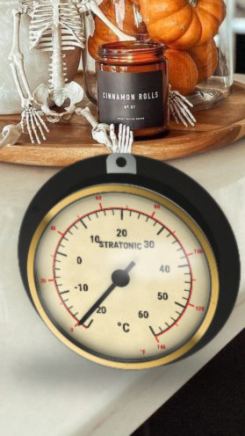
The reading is **-18** °C
